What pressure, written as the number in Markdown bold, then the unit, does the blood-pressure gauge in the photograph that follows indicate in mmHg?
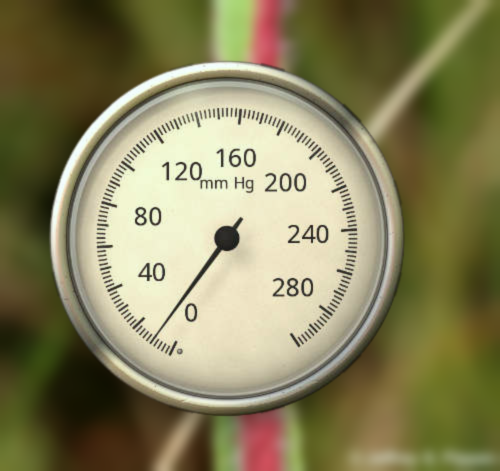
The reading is **10** mmHg
